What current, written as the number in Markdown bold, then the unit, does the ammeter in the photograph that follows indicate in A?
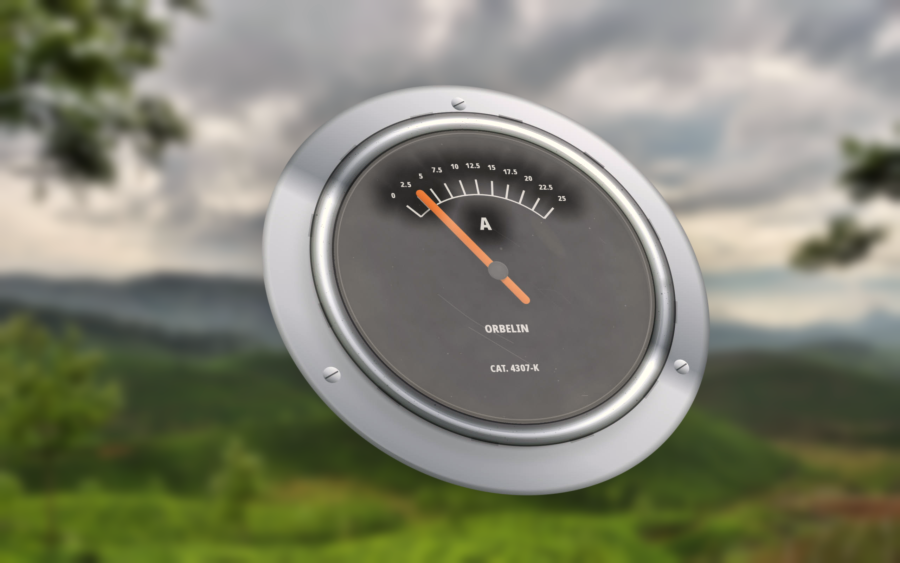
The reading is **2.5** A
